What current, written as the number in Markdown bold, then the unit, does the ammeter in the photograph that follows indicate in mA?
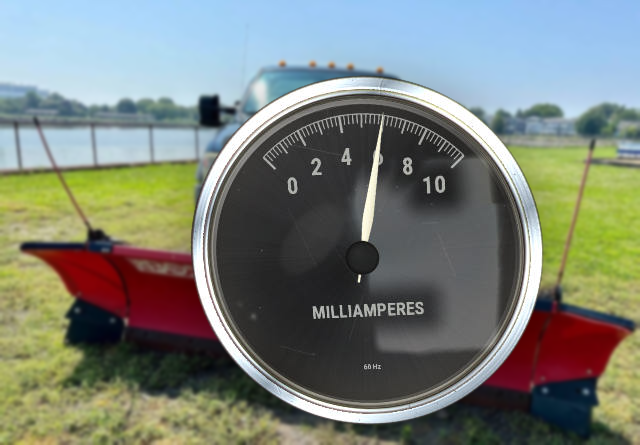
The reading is **6** mA
